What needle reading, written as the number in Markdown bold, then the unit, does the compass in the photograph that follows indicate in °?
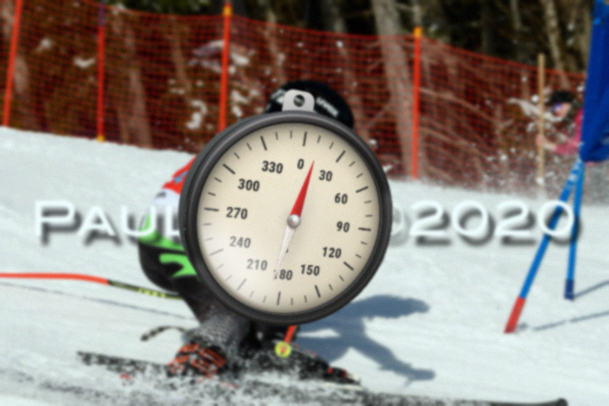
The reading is **10** °
